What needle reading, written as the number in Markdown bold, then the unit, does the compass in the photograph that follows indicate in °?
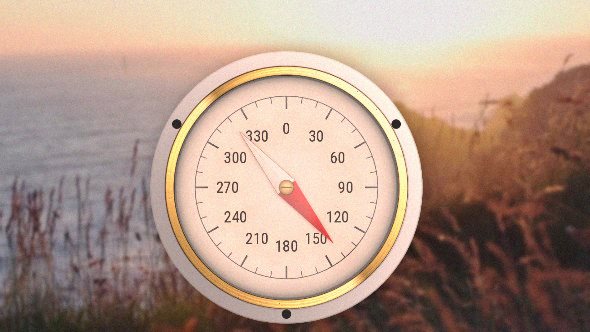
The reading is **140** °
